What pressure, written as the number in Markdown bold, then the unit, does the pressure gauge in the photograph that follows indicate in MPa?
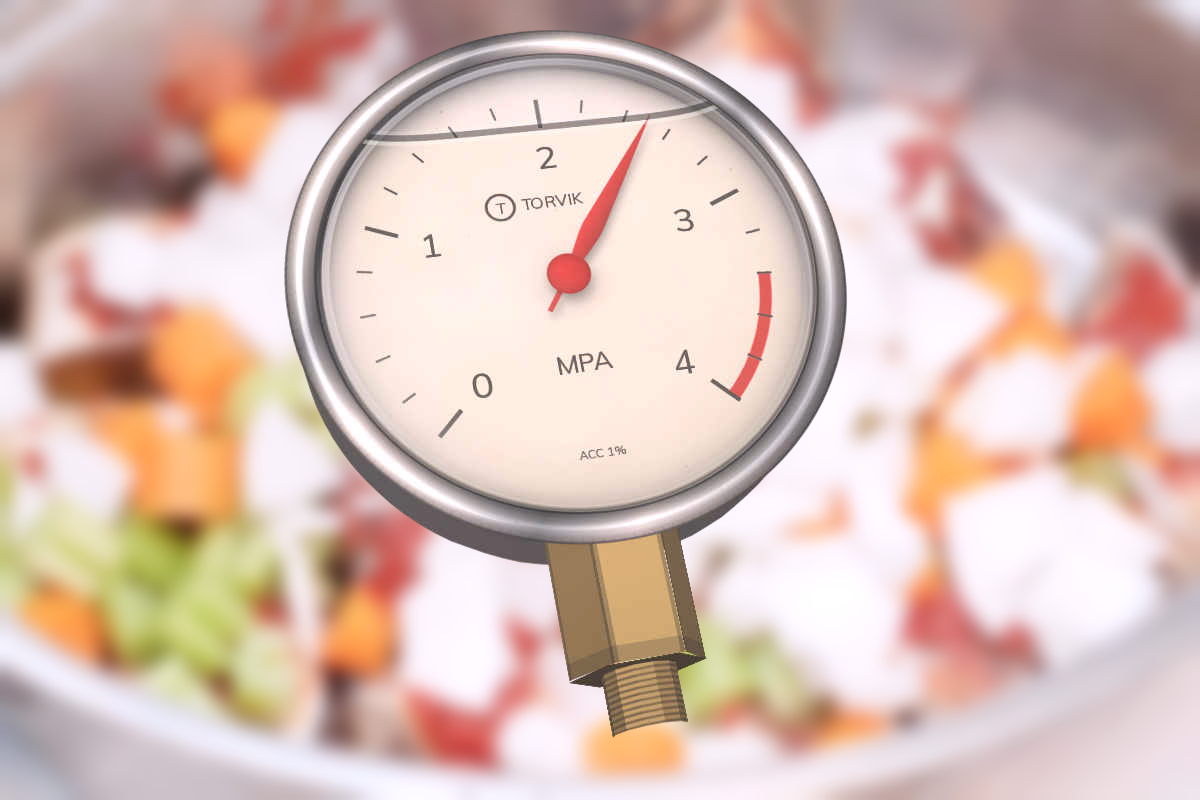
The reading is **2.5** MPa
